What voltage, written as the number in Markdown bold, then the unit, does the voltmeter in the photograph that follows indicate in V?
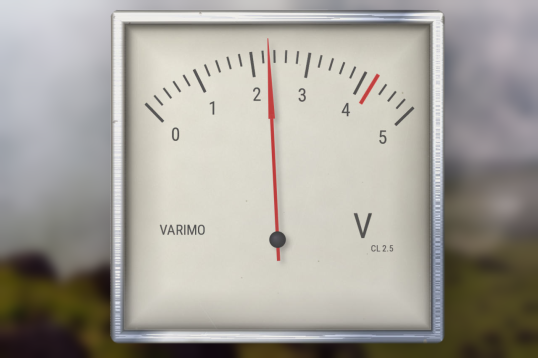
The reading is **2.3** V
